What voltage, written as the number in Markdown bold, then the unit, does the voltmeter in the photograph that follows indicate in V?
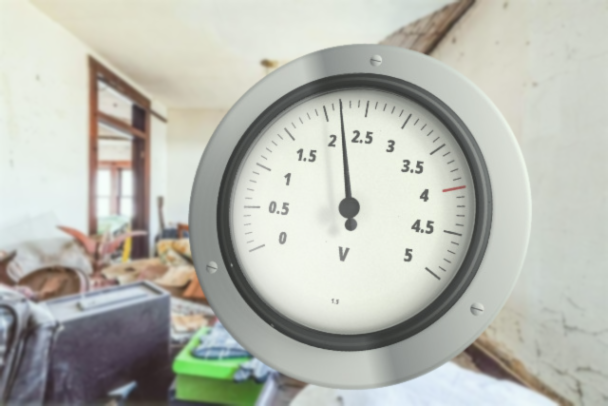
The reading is **2.2** V
